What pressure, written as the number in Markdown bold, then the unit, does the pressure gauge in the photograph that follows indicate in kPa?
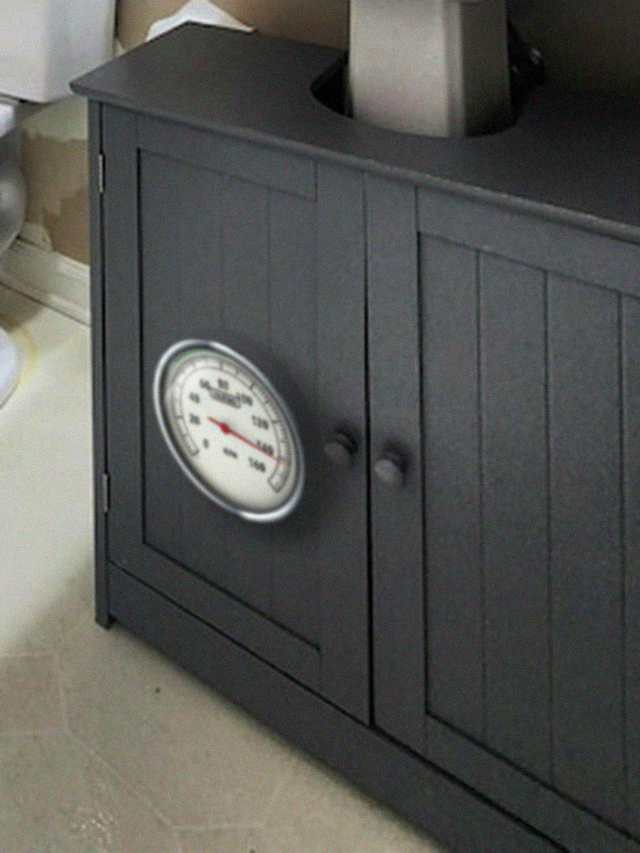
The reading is **140** kPa
